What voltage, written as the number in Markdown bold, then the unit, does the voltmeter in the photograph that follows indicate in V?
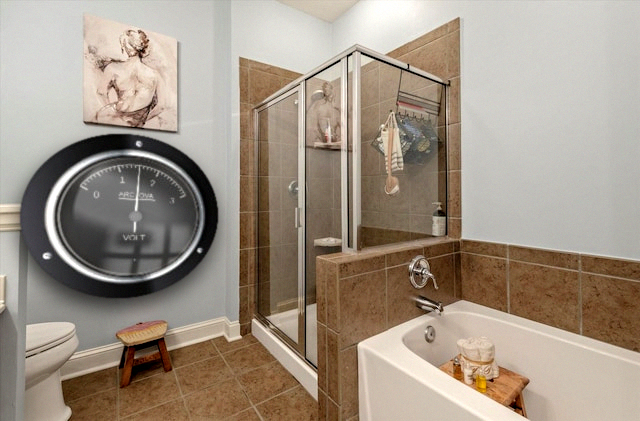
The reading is **1.5** V
